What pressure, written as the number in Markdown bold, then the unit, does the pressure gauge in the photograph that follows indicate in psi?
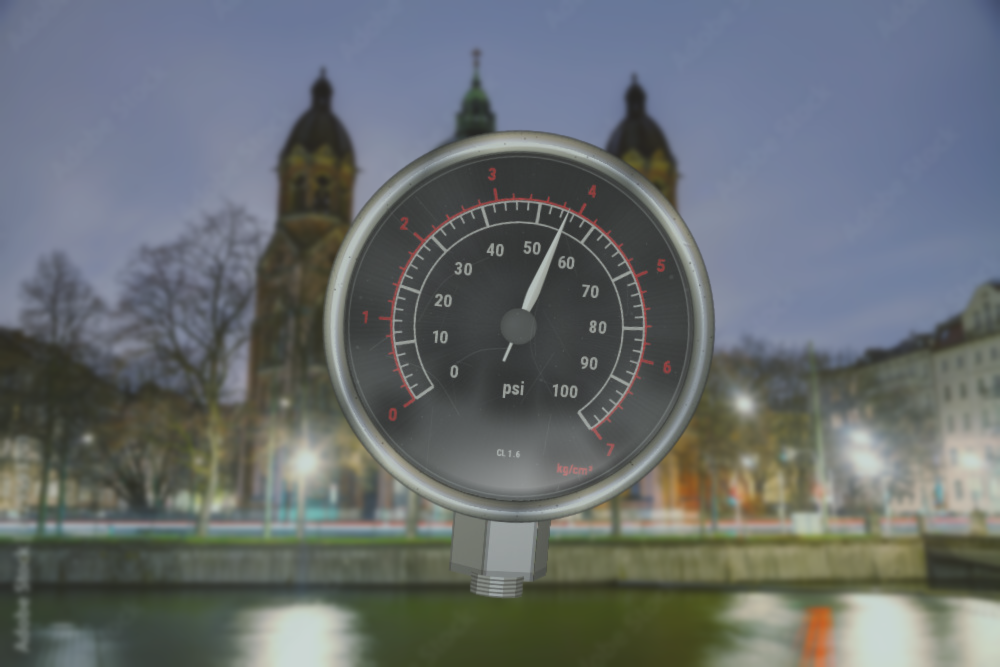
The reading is **55** psi
